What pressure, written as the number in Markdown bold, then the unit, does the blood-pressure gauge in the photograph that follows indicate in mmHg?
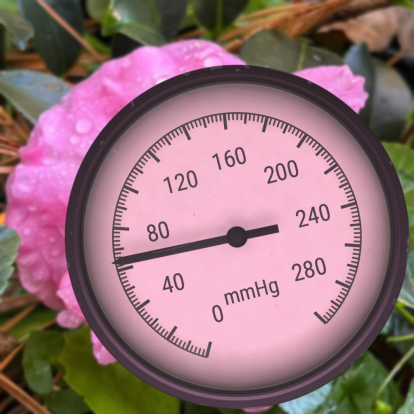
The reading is **64** mmHg
